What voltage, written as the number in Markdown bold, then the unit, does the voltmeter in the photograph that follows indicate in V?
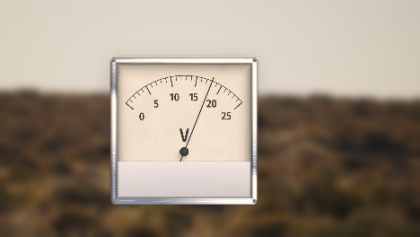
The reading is **18** V
